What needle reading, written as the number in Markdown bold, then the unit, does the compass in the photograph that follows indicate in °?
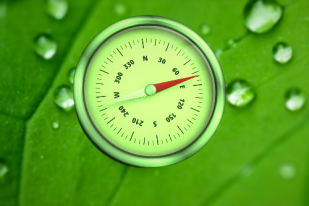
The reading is **80** °
